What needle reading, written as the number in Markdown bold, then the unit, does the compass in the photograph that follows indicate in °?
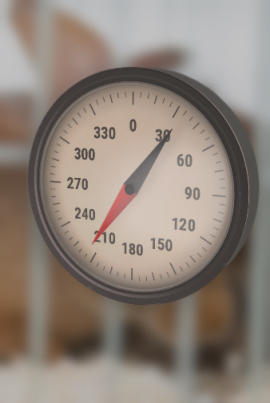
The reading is **215** °
